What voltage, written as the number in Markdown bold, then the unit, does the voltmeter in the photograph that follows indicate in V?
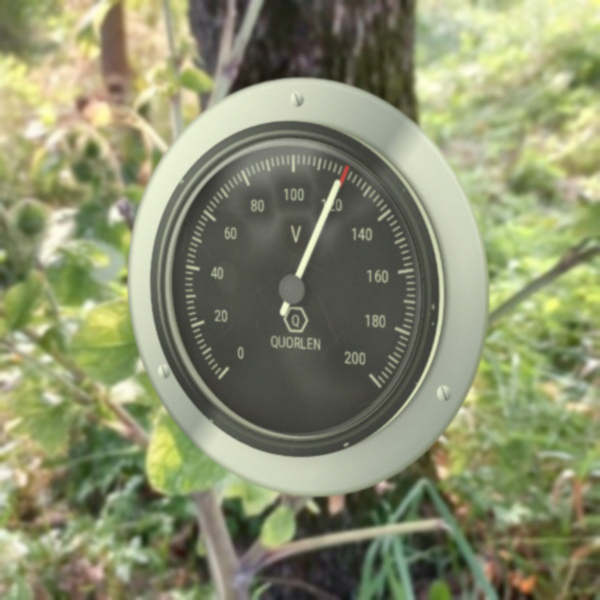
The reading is **120** V
